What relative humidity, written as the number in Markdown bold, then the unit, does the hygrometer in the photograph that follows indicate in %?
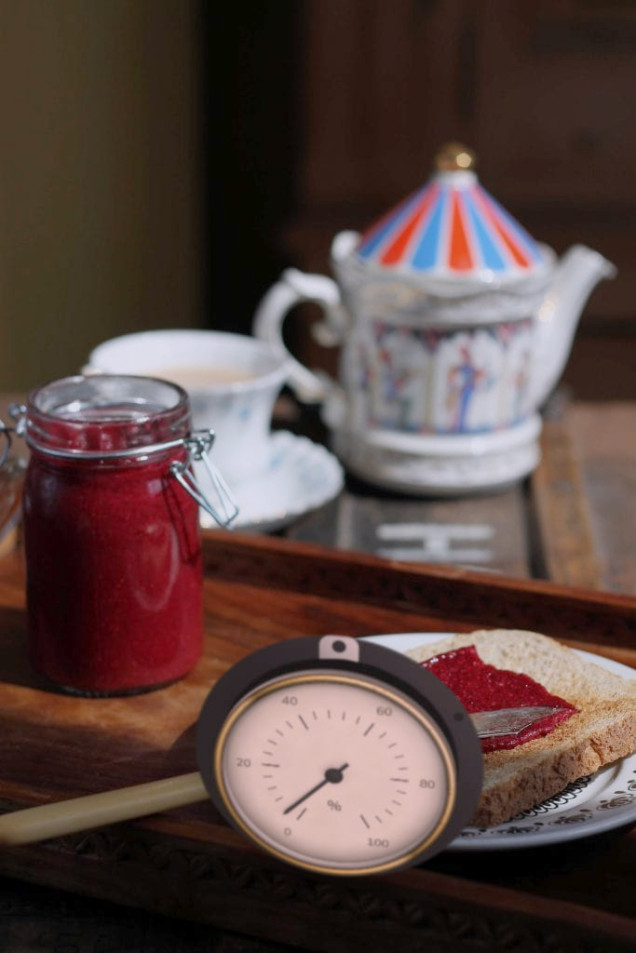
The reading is **4** %
